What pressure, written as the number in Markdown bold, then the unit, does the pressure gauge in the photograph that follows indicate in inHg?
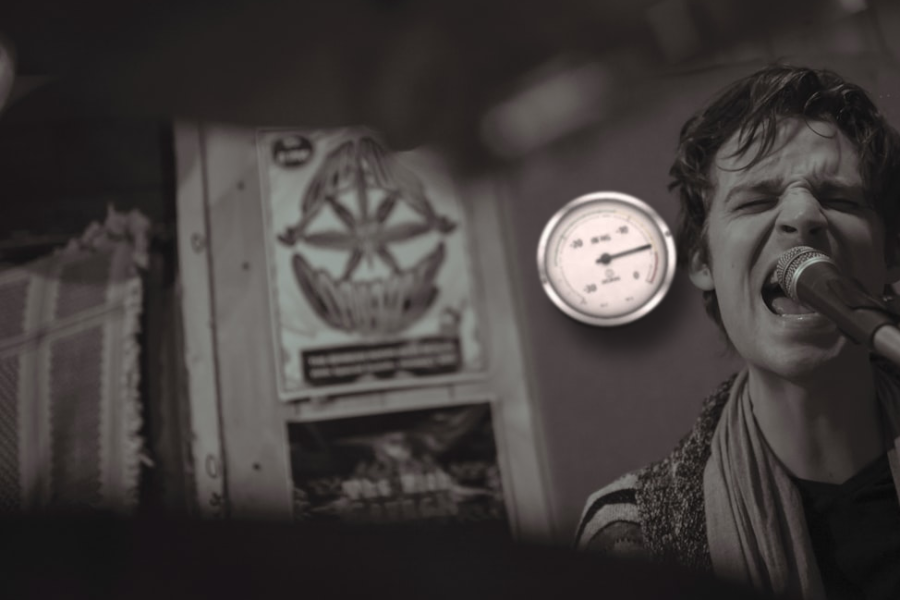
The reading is **-5** inHg
